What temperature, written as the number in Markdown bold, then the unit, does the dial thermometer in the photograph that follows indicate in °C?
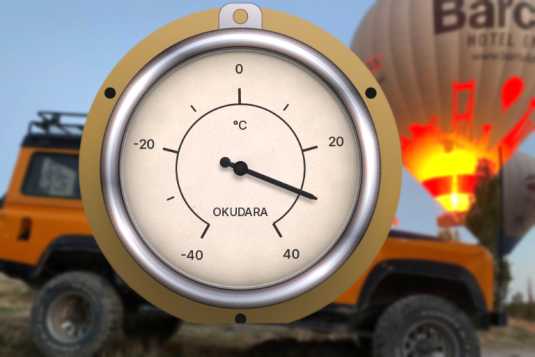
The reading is **30** °C
